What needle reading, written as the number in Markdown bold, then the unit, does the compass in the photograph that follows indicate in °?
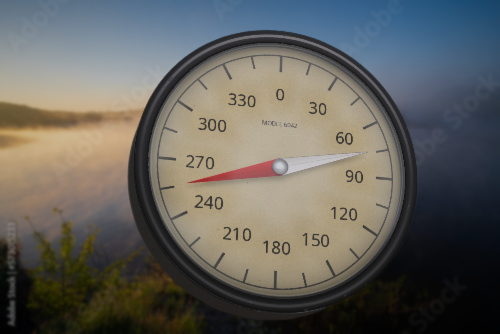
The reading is **255** °
